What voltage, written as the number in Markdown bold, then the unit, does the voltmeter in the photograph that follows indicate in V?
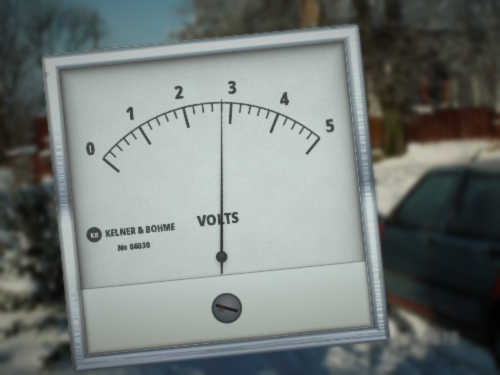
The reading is **2.8** V
